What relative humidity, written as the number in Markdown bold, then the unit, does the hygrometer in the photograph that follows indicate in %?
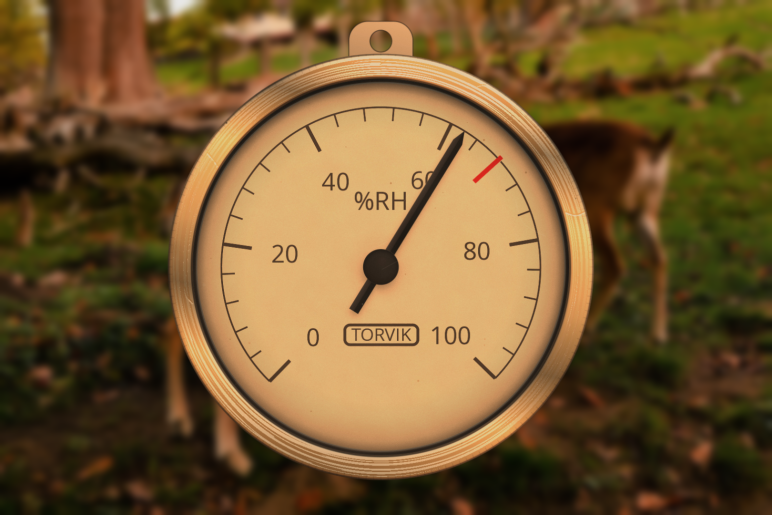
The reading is **62** %
